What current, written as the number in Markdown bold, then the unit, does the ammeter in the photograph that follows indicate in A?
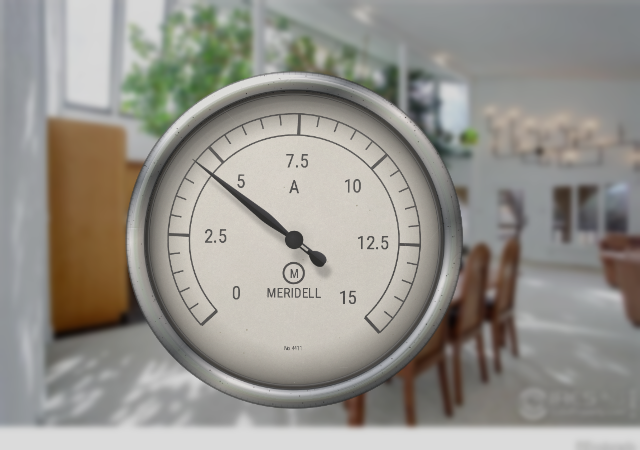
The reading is **4.5** A
